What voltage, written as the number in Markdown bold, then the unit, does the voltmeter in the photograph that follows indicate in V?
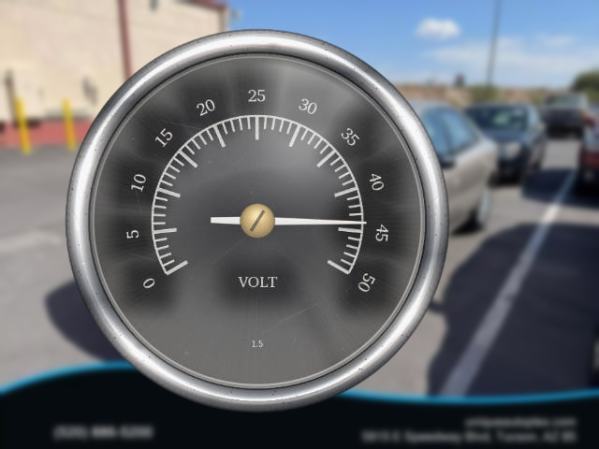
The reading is **44** V
